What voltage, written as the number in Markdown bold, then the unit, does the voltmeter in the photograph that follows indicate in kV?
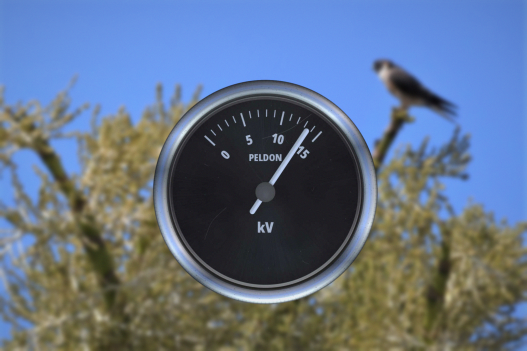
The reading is **13.5** kV
